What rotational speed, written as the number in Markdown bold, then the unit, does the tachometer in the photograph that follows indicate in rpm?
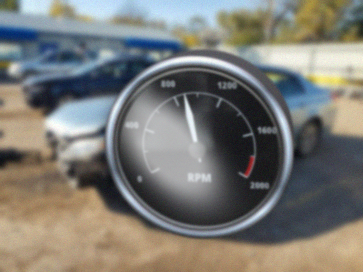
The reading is **900** rpm
